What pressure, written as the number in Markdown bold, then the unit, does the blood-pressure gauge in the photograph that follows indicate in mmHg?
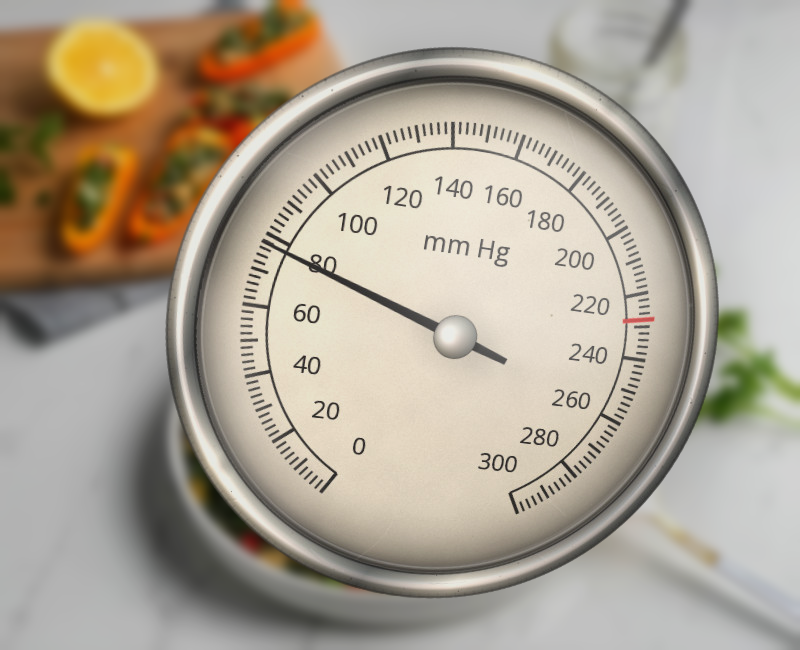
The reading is **78** mmHg
